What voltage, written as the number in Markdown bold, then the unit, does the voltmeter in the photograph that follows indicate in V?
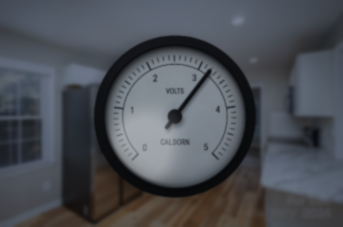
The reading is **3.2** V
